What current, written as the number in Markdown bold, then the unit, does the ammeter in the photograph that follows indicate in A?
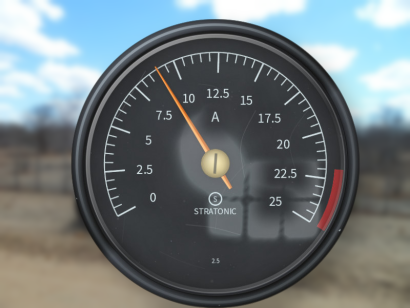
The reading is **9** A
